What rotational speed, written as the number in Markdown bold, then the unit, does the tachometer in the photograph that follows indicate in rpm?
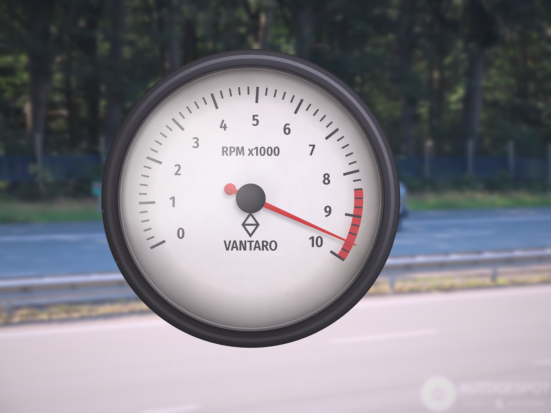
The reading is **9600** rpm
